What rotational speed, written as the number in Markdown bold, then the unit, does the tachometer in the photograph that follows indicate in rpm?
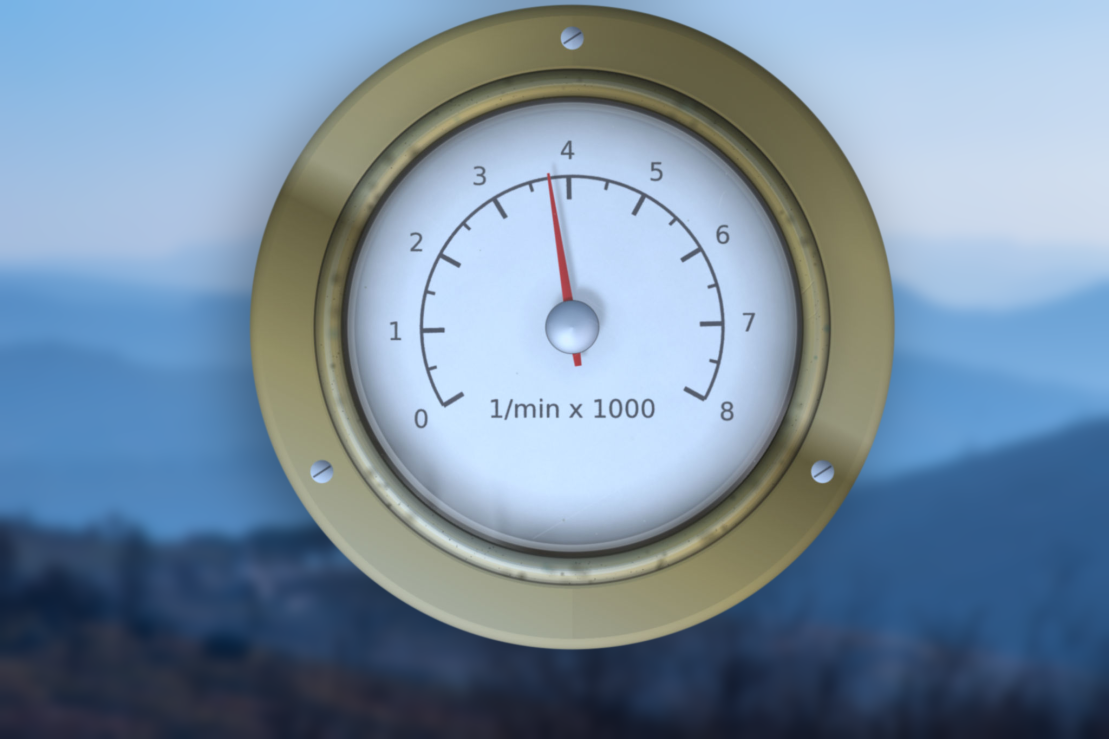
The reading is **3750** rpm
